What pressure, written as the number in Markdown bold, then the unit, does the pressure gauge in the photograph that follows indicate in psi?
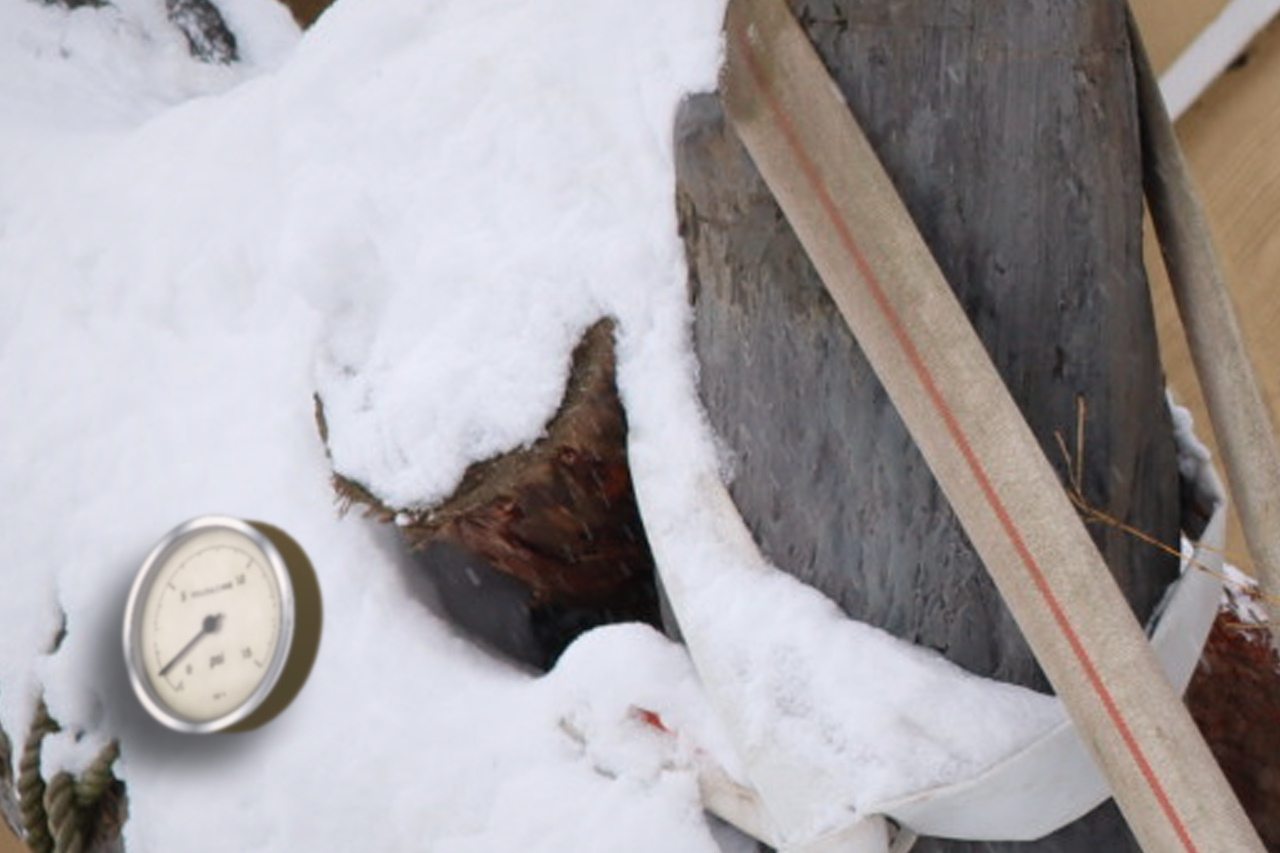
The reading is **1** psi
